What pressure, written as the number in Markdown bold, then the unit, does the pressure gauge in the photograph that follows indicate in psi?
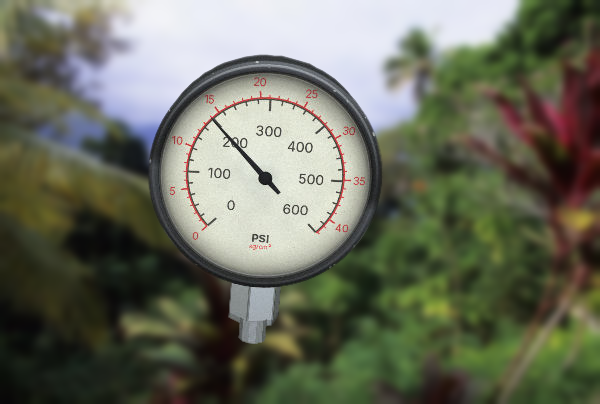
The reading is **200** psi
